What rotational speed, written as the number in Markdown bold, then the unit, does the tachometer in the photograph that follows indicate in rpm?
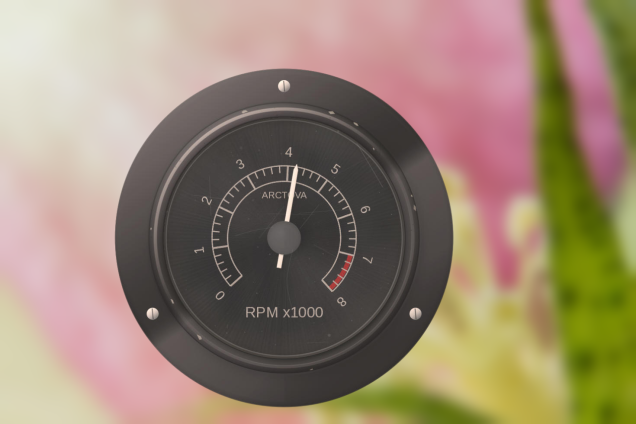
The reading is **4200** rpm
